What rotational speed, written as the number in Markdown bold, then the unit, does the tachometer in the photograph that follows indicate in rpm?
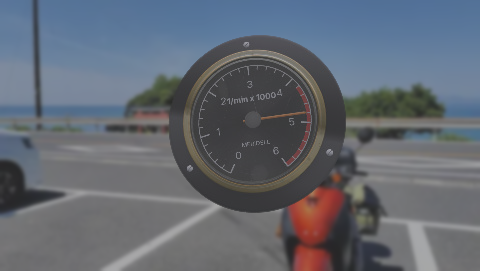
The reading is **4800** rpm
